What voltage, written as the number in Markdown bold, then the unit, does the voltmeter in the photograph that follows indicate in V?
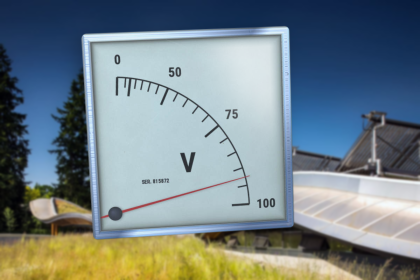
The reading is **92.5** V
